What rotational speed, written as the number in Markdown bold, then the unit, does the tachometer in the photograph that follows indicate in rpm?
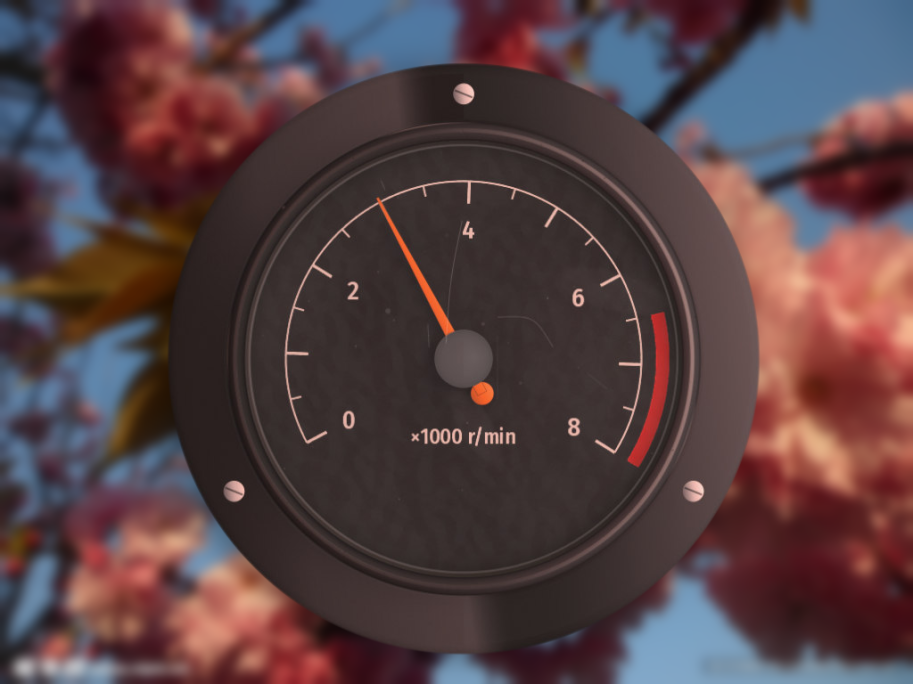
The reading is **3000** rpm
